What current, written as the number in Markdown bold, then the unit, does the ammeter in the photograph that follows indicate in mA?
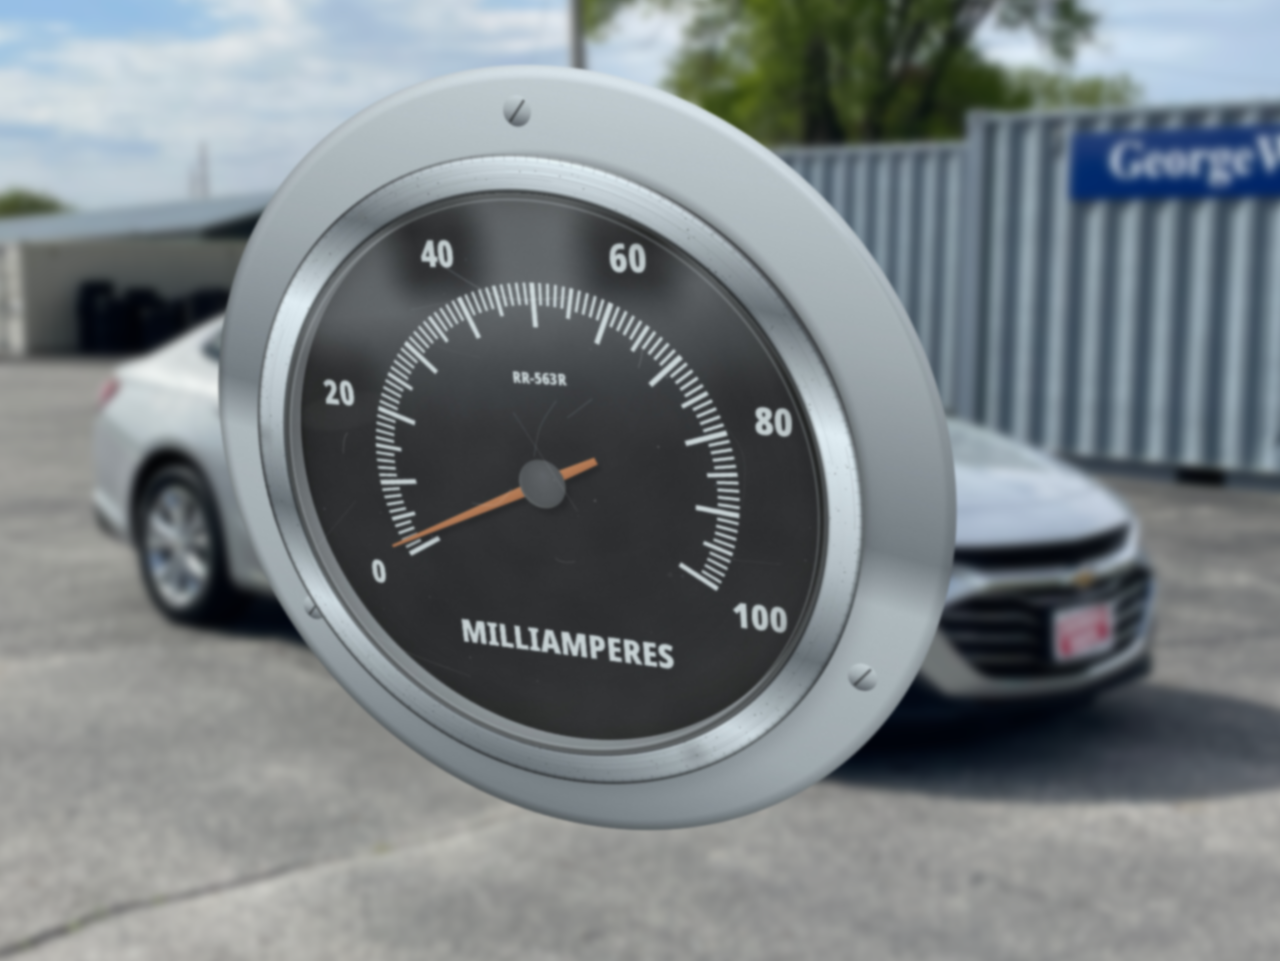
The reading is **2** mA
